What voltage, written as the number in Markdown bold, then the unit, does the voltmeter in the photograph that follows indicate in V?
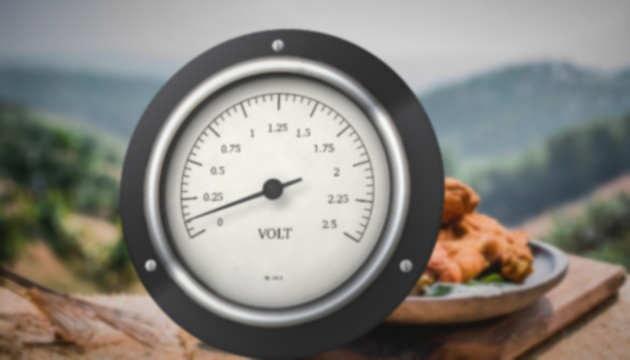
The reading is **0.1** V
